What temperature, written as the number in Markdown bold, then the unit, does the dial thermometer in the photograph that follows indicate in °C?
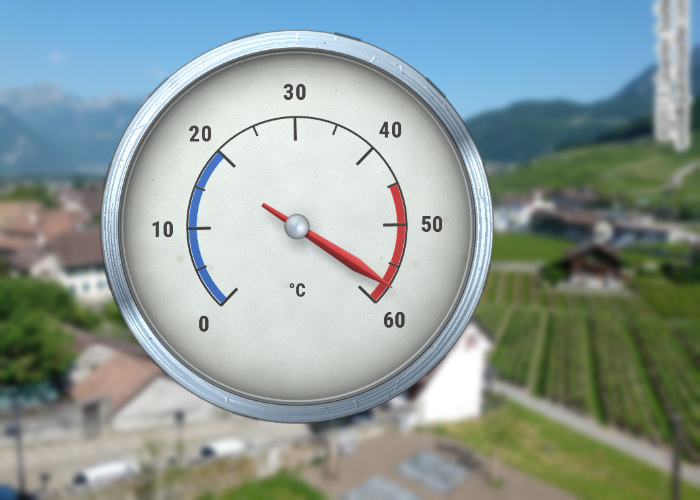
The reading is **57.5** °C
